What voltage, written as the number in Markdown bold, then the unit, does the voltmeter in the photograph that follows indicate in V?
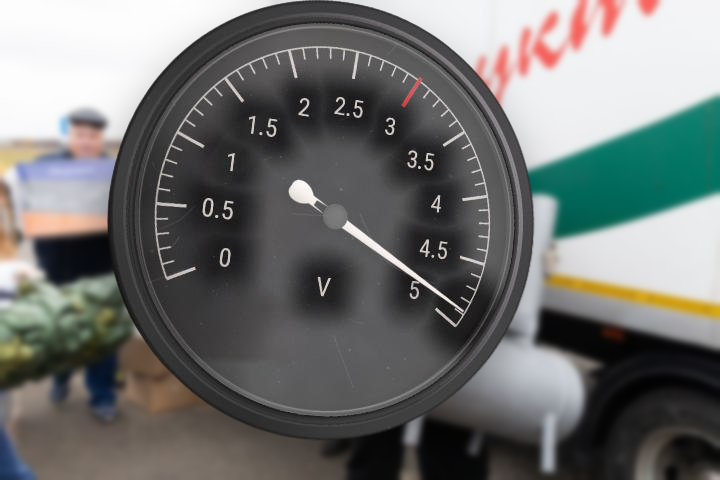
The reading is **4.9** V
